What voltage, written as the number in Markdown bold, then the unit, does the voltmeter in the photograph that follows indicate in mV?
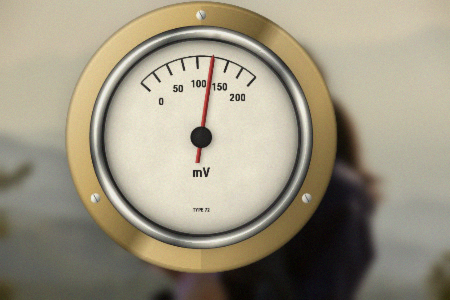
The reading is **125** mV
